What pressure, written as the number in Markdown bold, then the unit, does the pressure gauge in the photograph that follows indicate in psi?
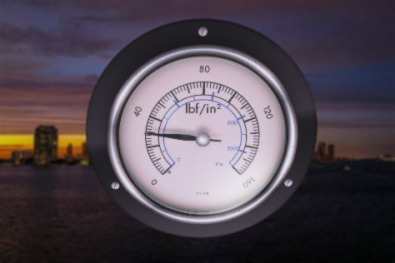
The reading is **30** psi
